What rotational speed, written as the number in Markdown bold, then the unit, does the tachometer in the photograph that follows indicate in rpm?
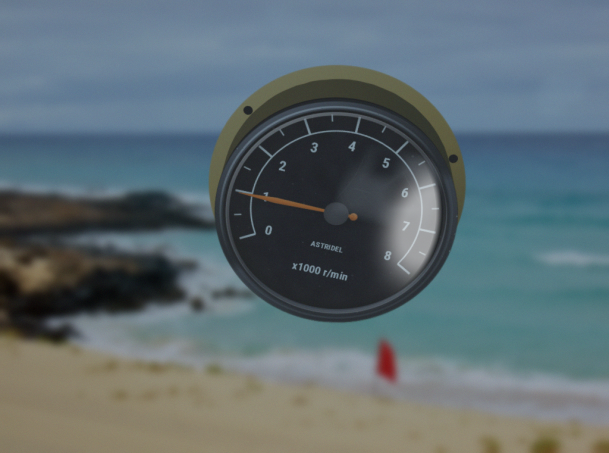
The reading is **1000** rpm
